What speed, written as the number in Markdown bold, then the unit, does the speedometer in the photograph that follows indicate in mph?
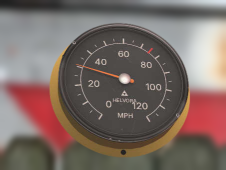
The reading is **30** mph
